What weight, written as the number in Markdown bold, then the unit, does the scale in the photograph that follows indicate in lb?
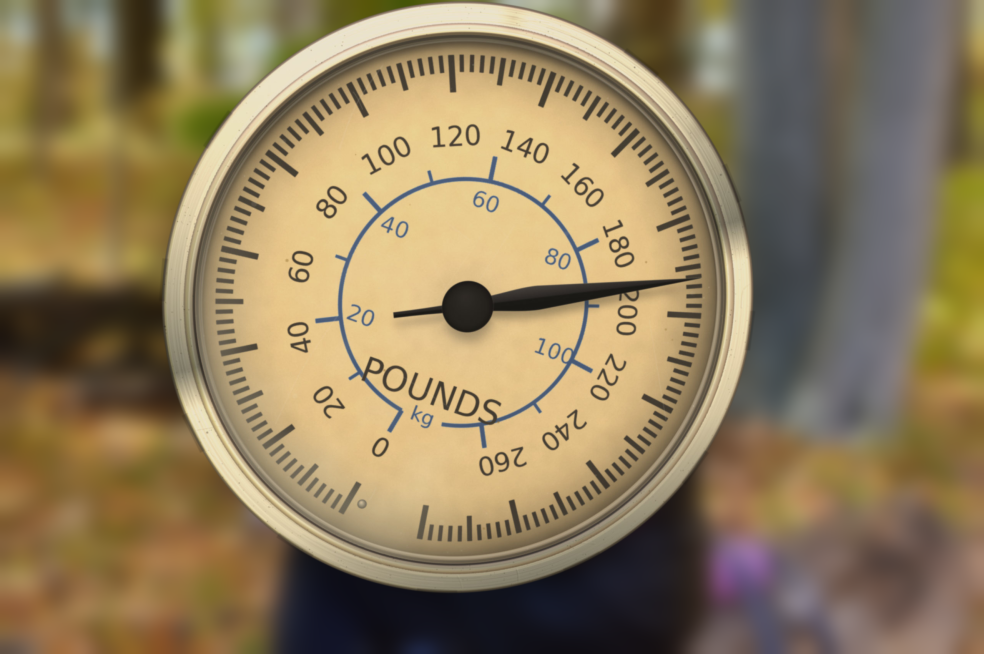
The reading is **192** lb
